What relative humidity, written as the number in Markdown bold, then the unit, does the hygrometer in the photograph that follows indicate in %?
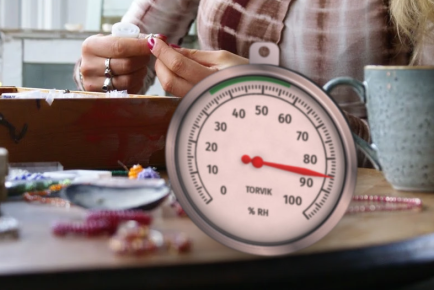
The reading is **85** %
